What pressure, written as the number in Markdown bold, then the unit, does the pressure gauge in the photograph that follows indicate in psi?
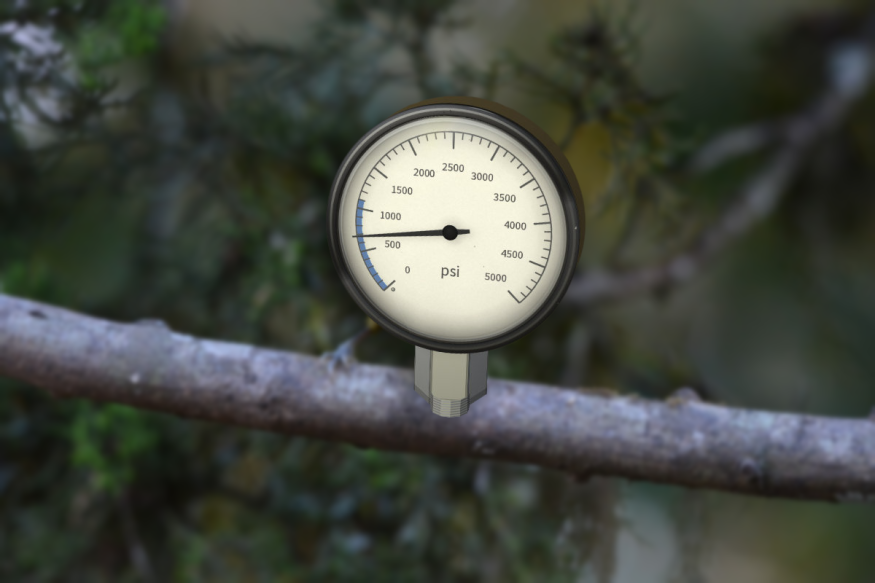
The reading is **700** psi
